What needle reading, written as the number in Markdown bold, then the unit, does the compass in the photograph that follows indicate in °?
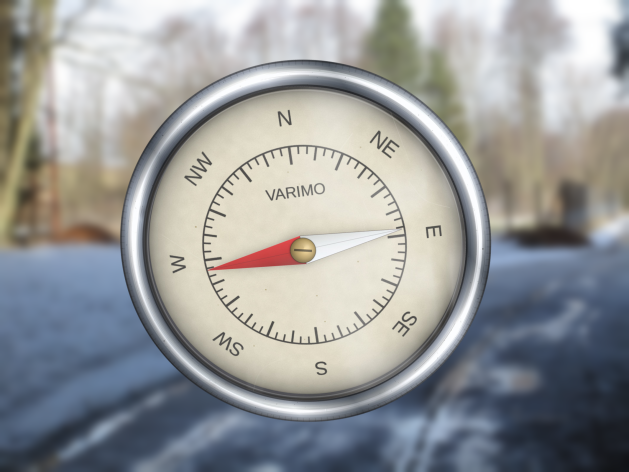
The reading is **265** °
